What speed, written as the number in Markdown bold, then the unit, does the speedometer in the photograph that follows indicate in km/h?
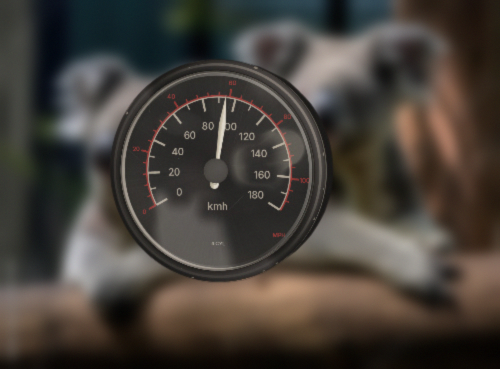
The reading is **95** km/h
